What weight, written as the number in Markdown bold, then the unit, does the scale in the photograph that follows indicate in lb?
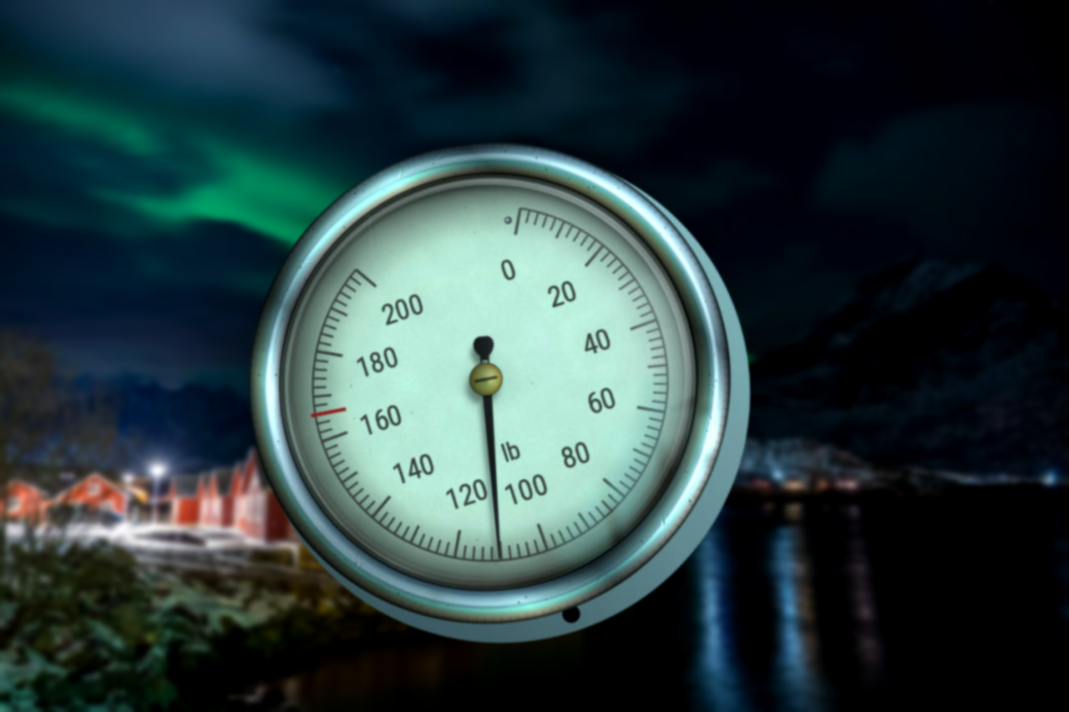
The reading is **110** lb
